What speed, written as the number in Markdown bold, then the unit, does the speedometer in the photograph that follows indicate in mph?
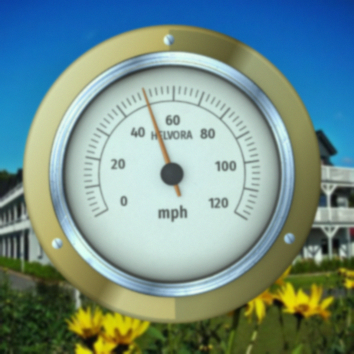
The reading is **50** mph
